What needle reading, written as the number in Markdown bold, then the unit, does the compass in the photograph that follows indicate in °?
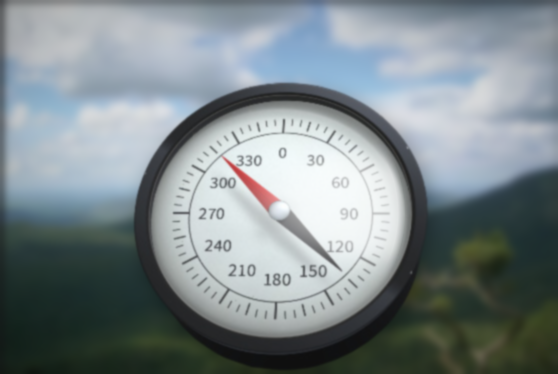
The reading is **315** °
